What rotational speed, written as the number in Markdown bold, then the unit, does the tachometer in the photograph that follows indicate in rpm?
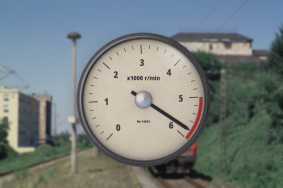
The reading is **5800** rpm
